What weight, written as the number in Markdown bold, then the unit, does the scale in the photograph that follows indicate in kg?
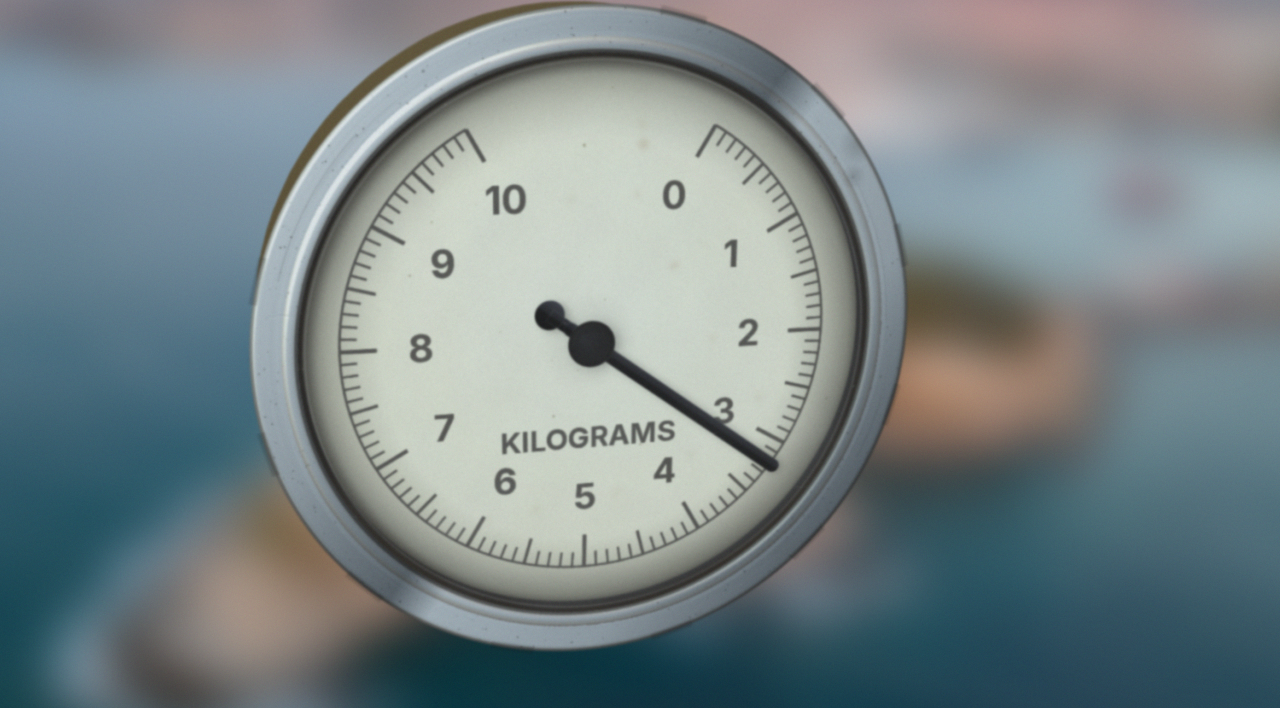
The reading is **3.2** kg
